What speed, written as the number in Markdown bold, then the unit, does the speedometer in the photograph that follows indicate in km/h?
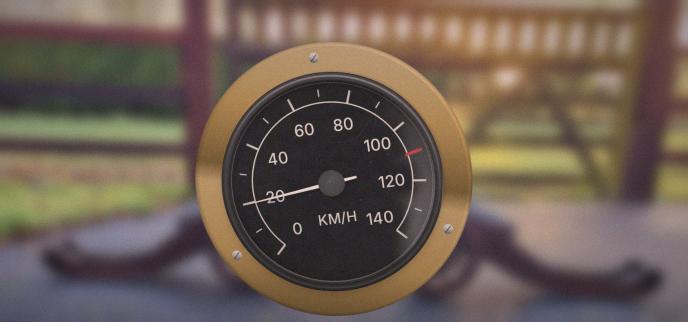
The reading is **20** km/h
